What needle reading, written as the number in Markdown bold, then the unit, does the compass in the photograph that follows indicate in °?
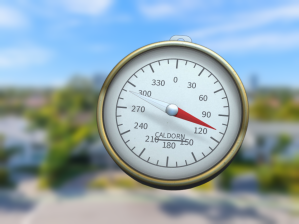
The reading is **110** °
